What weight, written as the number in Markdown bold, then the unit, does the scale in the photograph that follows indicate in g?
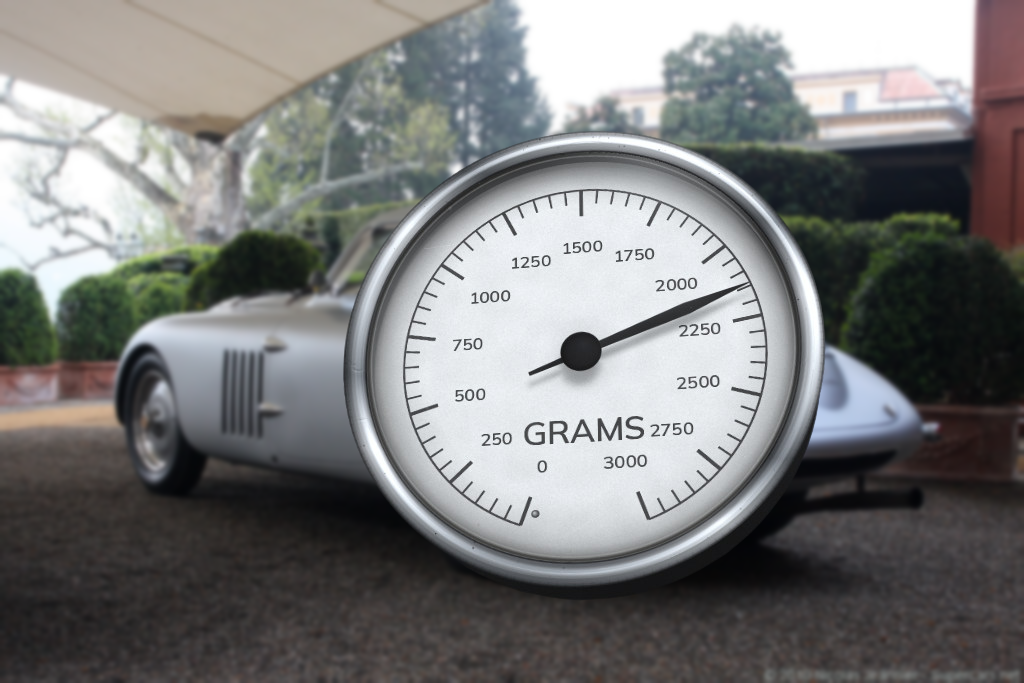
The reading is **2150** g
